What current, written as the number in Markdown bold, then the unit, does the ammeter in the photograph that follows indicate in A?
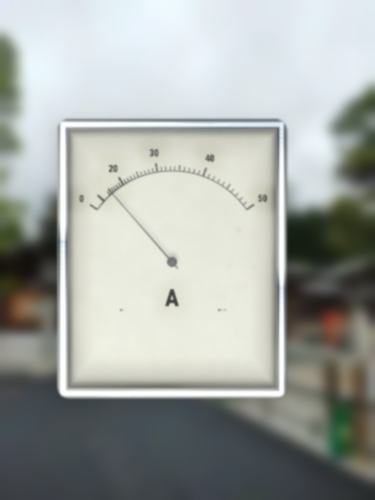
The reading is **15** A
